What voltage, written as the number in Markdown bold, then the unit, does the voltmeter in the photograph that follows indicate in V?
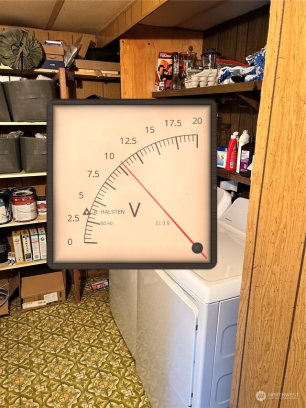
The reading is **10.5** V
